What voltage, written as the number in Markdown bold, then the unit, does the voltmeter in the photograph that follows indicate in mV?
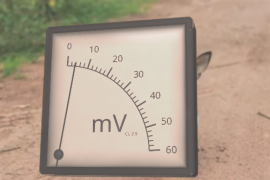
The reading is **4** mV
